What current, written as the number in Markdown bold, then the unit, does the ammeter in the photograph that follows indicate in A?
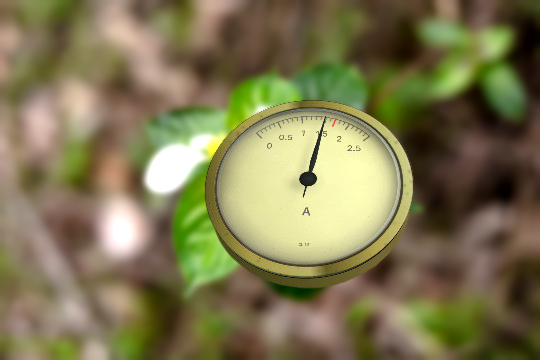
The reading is **1.5** A
